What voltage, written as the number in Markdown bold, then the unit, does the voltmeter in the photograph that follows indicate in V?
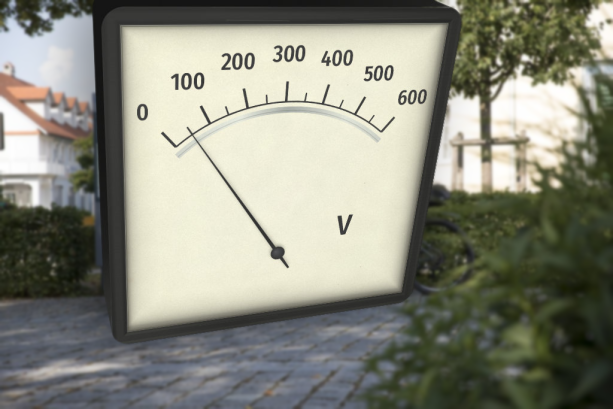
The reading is **50** V
